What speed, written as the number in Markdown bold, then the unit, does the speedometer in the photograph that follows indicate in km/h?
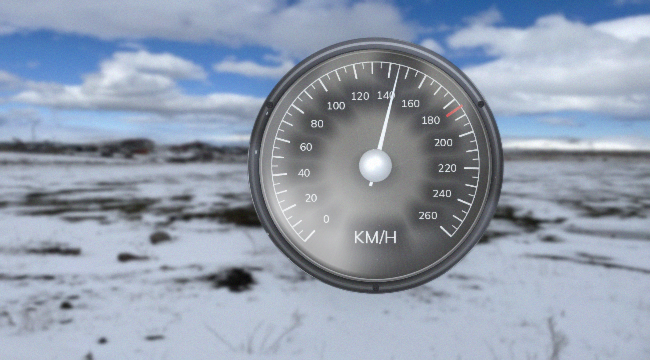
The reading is **145** km/h
